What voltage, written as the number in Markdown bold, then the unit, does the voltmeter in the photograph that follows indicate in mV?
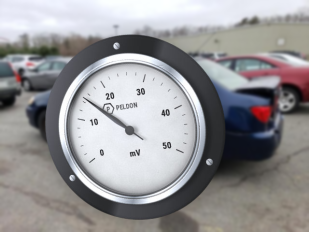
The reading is **15** mV
